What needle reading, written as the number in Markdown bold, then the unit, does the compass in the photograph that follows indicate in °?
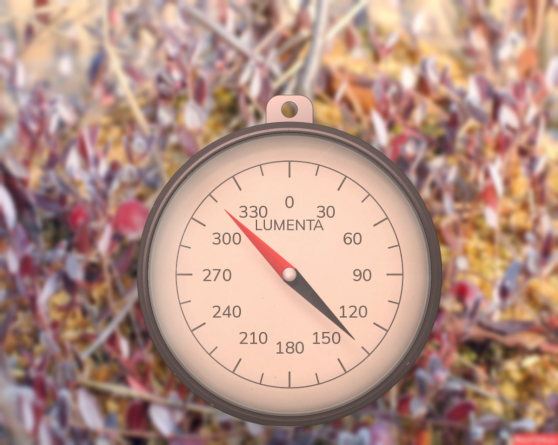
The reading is **315** °
